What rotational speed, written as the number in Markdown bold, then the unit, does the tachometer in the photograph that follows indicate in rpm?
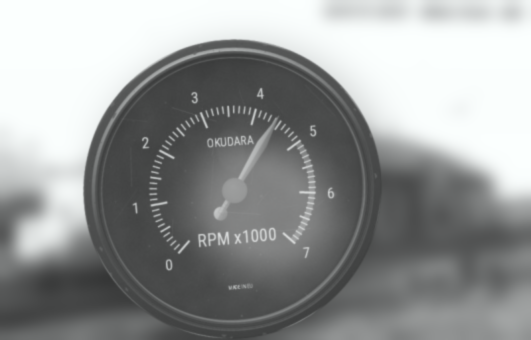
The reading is **4400** rpm
